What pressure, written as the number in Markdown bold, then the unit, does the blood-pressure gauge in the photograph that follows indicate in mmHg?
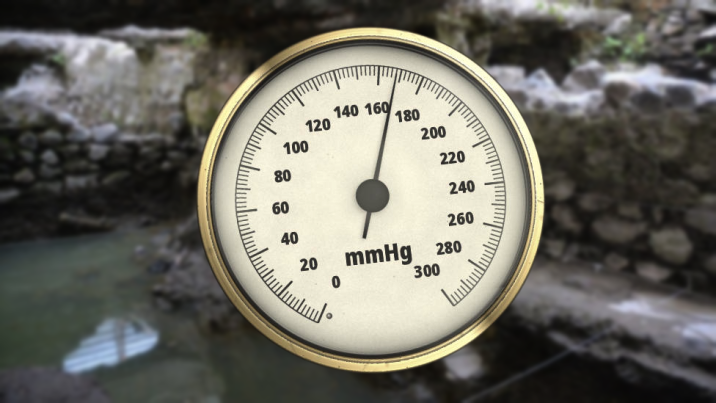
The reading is **168** mmHg
